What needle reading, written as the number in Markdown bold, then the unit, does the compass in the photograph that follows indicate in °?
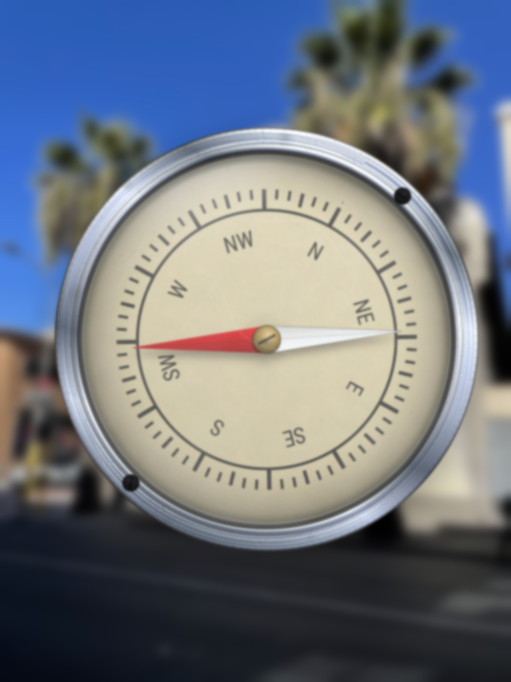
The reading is **237.5** °
